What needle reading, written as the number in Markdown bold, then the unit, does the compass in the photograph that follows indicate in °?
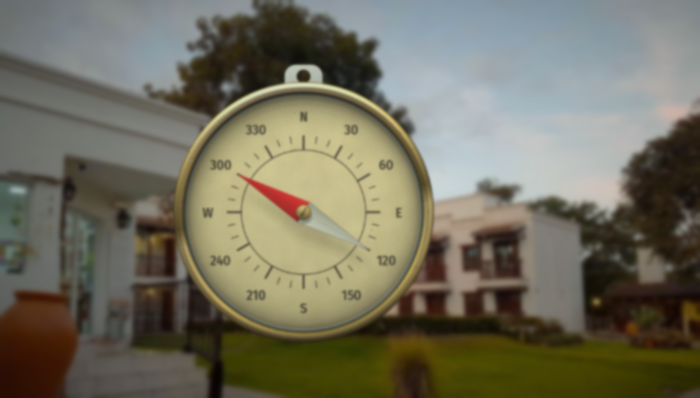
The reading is **300** °
